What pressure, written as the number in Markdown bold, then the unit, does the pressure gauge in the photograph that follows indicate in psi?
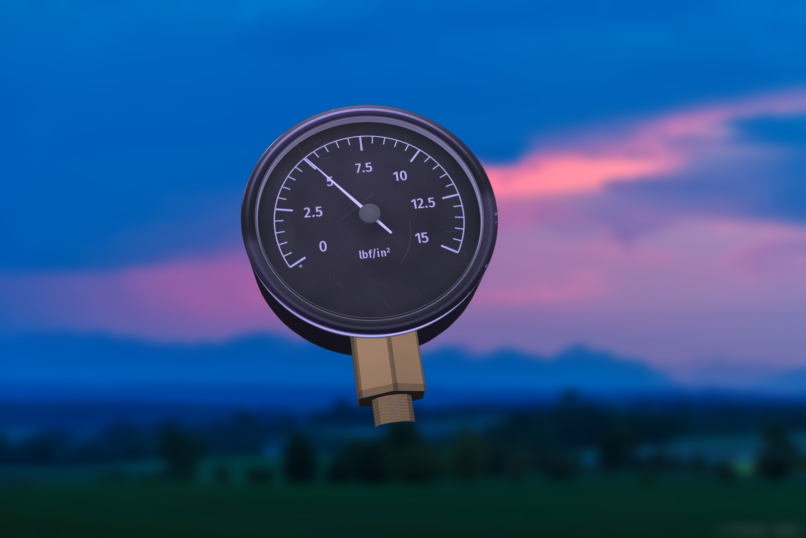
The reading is **5** psi
